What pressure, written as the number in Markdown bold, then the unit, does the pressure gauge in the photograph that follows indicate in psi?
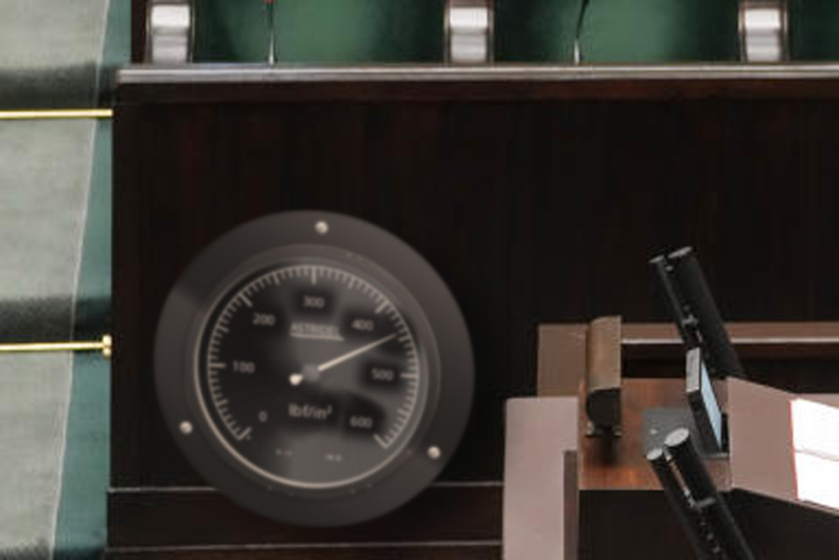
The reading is **440** psi
